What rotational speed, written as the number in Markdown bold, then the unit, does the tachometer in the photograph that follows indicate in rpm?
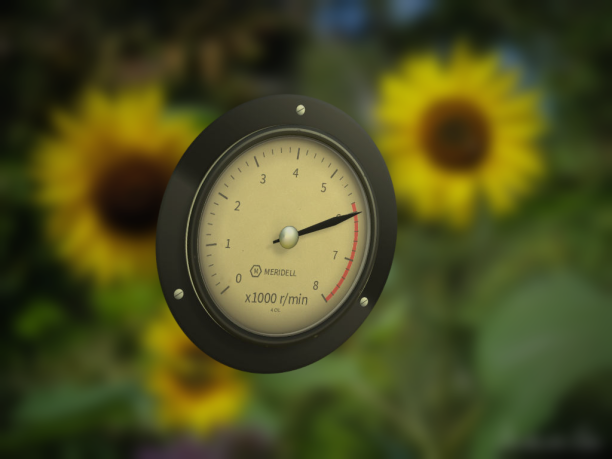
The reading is **6000** rpm
